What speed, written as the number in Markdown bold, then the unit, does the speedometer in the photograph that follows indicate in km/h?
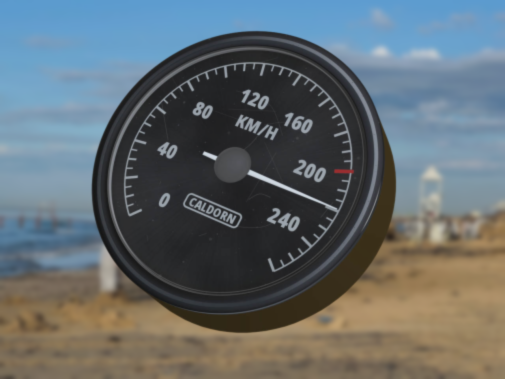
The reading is **220** km/h
